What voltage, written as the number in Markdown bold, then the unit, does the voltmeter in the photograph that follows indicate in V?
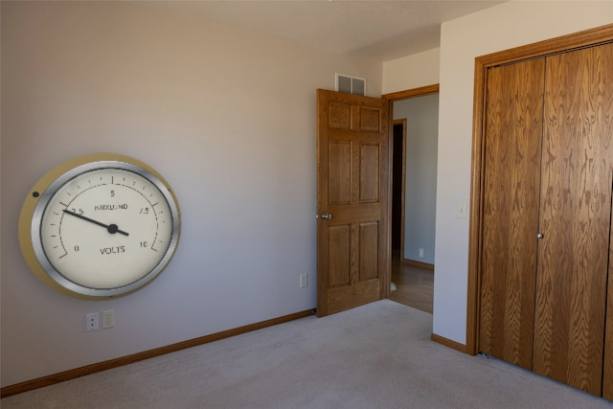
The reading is **2.25** V
